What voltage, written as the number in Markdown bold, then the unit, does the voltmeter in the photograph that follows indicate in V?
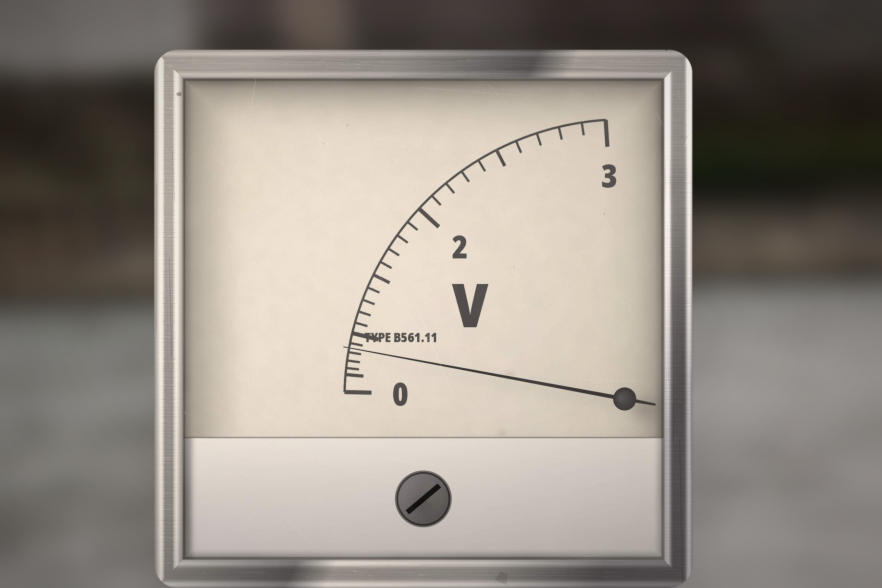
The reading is **0.85** V
